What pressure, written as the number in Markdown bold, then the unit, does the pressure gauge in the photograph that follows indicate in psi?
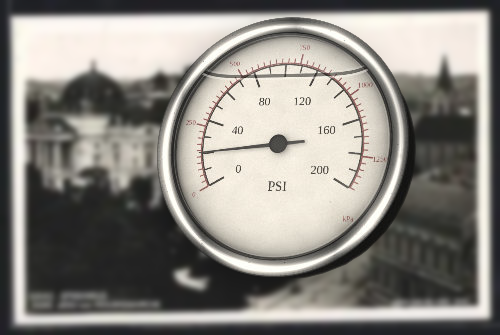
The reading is **20** psi
